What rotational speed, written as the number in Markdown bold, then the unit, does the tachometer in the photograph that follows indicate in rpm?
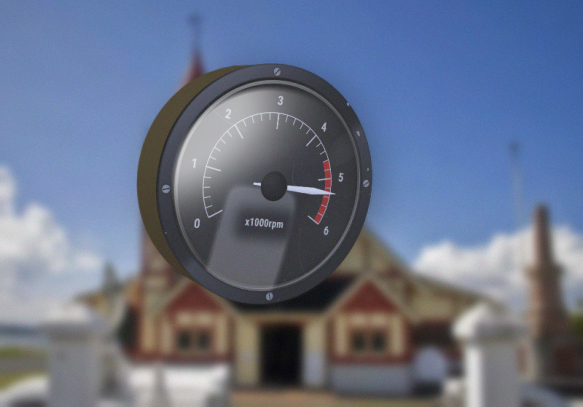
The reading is **5300** rpm
